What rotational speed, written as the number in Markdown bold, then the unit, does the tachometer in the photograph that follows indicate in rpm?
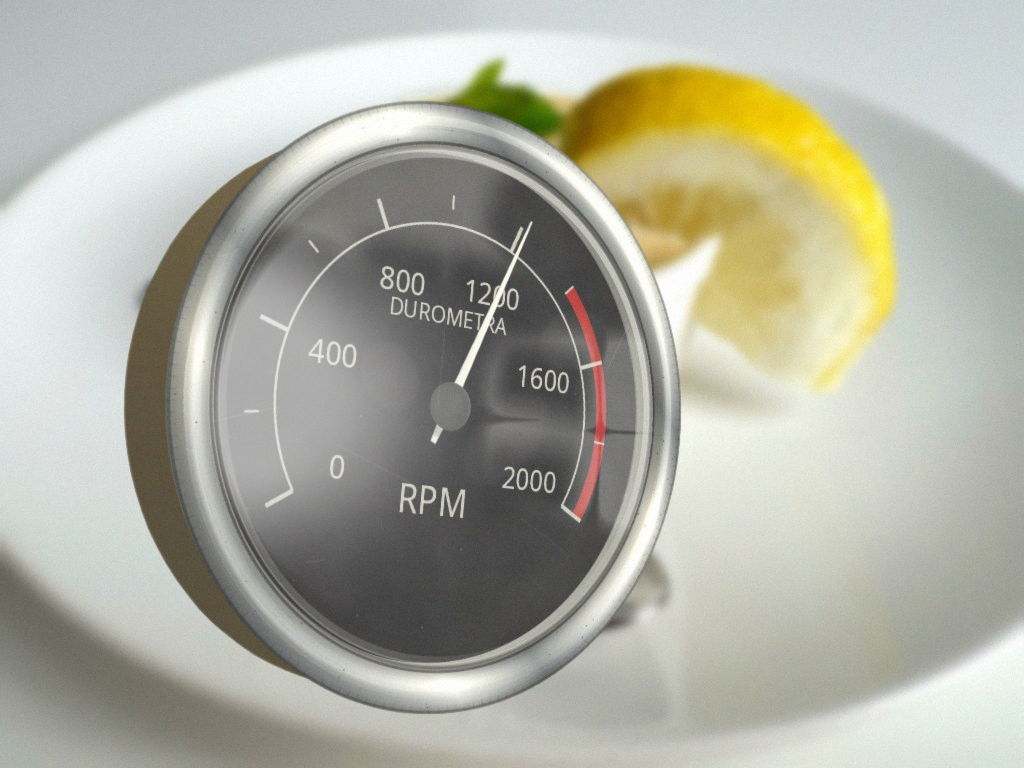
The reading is **1200** rpm
